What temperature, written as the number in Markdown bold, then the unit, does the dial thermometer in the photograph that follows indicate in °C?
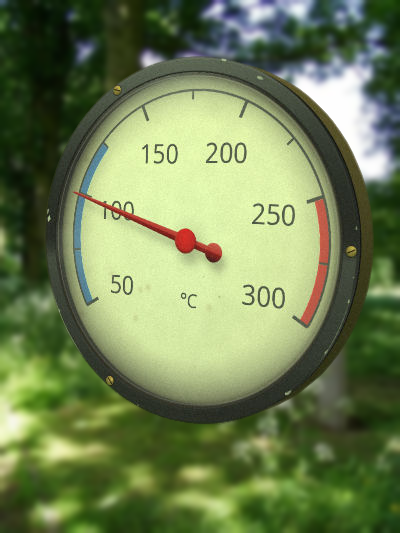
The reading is **100** °C
